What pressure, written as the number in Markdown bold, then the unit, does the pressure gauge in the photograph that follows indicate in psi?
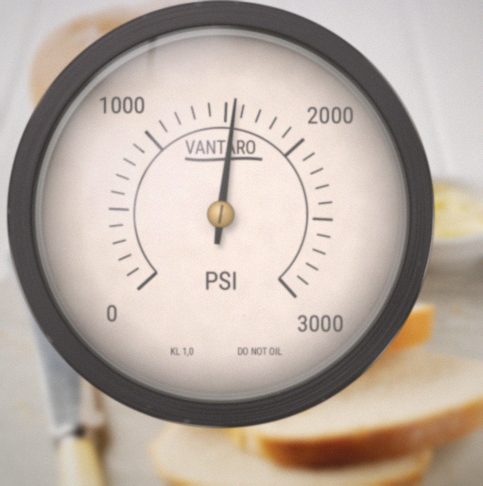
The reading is **1550** psi
